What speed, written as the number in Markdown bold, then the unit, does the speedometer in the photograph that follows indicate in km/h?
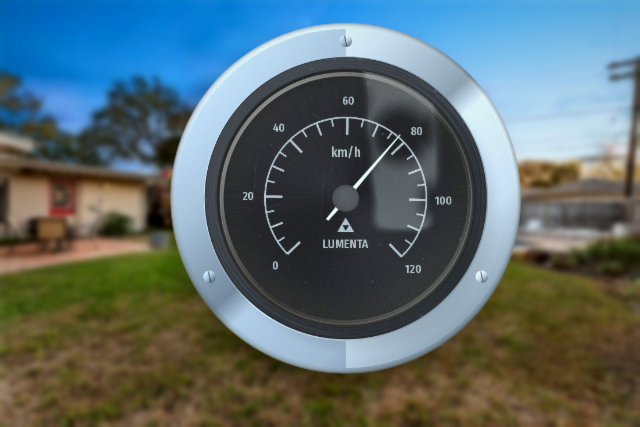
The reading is **77.5** km/h
